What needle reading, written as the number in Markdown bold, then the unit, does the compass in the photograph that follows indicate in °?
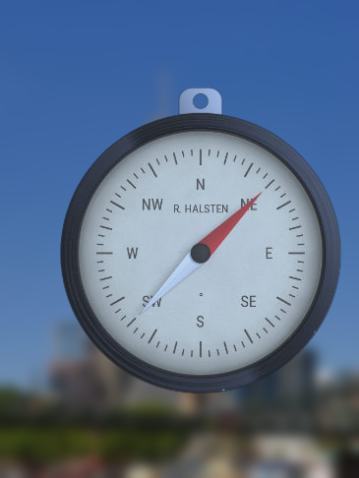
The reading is **45** °
